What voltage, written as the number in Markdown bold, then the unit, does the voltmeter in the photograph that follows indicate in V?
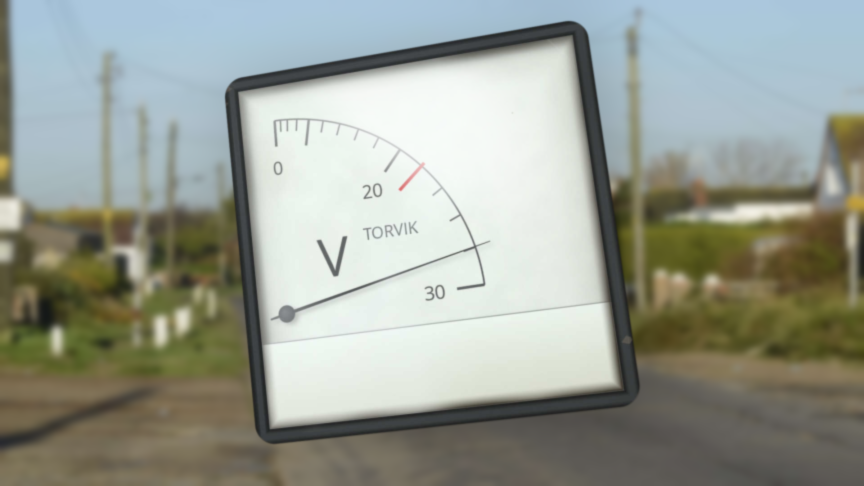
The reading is **28** V
